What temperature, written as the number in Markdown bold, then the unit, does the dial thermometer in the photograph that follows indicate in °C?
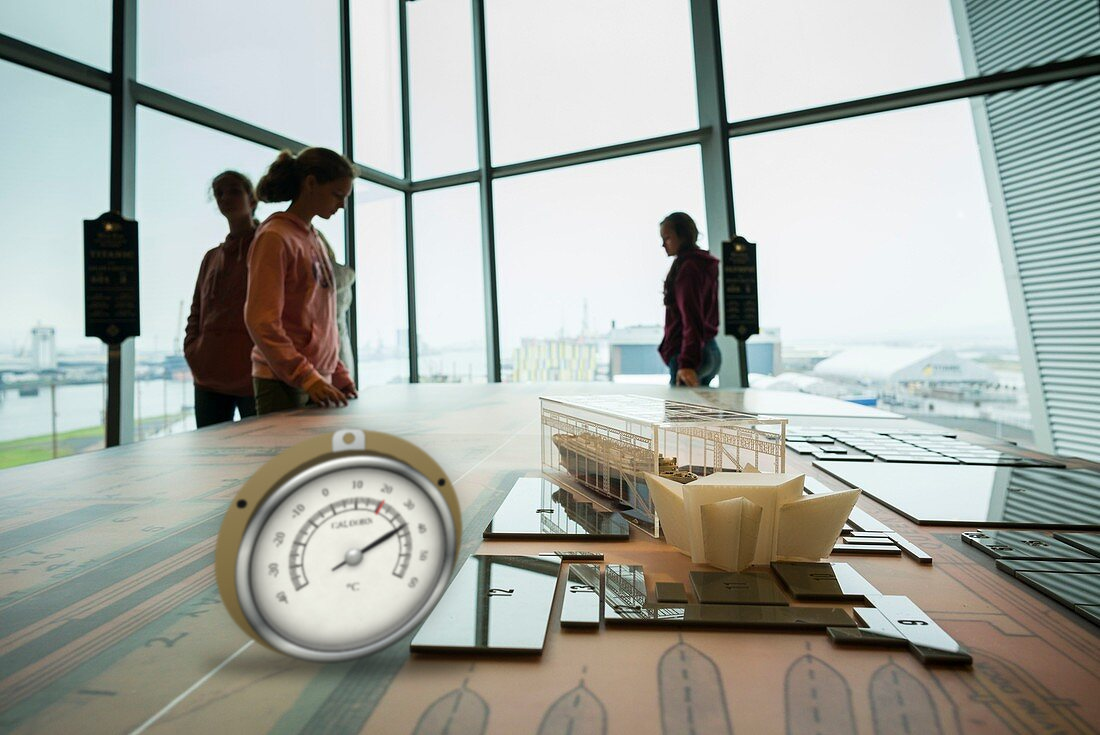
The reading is **35** °C
